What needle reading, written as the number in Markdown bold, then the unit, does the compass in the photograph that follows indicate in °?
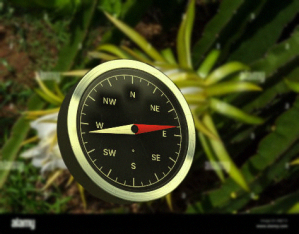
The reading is **80** °
